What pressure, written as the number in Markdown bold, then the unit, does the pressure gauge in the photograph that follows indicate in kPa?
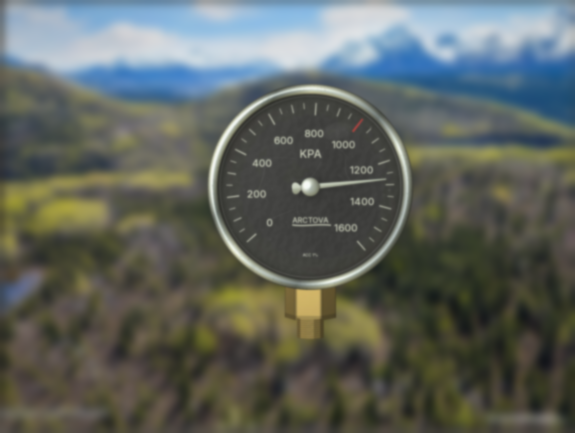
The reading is **1275** kPa
